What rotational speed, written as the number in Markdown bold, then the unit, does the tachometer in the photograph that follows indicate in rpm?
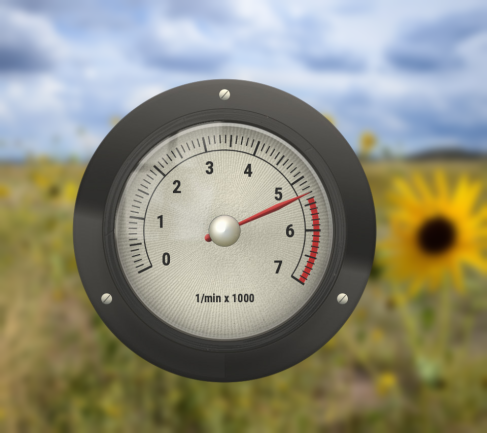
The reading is **5300** rpm
